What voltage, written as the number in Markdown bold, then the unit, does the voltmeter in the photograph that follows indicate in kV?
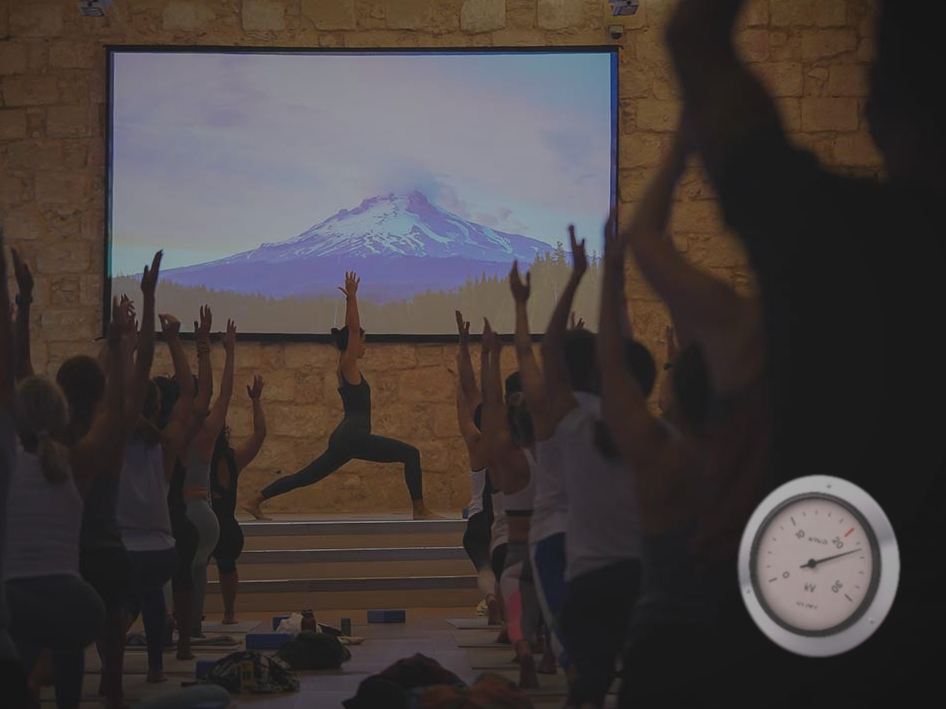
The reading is **23** kV
